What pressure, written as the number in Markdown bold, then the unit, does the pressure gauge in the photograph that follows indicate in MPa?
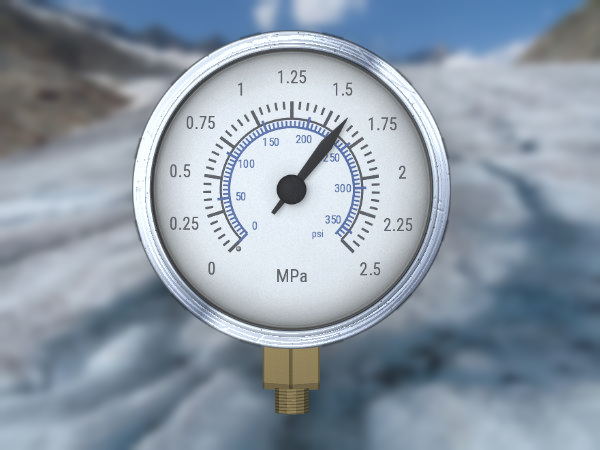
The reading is **1.6** MPa
